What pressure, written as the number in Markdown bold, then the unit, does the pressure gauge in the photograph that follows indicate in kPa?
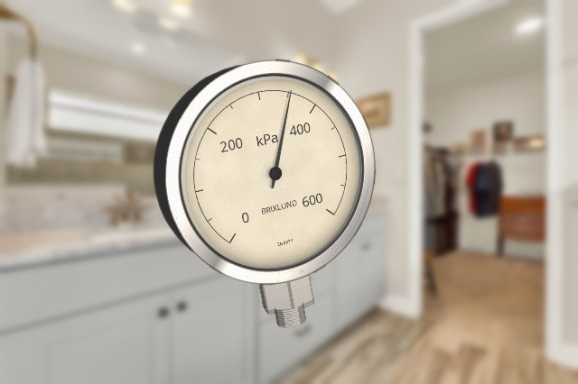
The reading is **350** kPa
